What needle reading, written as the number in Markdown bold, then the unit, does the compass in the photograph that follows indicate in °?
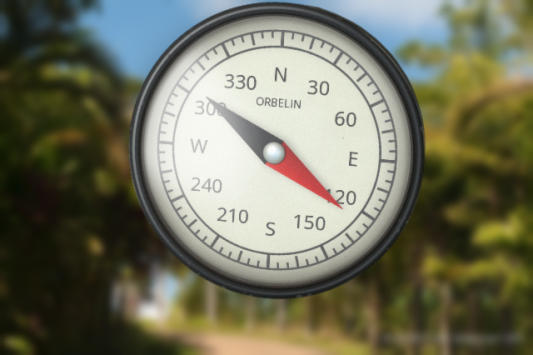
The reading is **125** °
